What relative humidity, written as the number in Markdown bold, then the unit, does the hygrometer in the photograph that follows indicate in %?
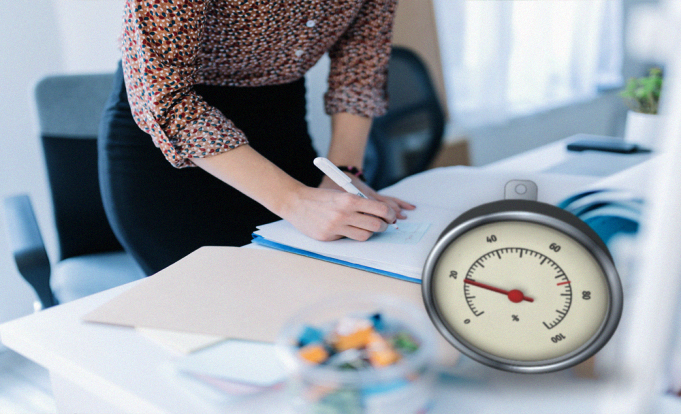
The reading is **20** %
